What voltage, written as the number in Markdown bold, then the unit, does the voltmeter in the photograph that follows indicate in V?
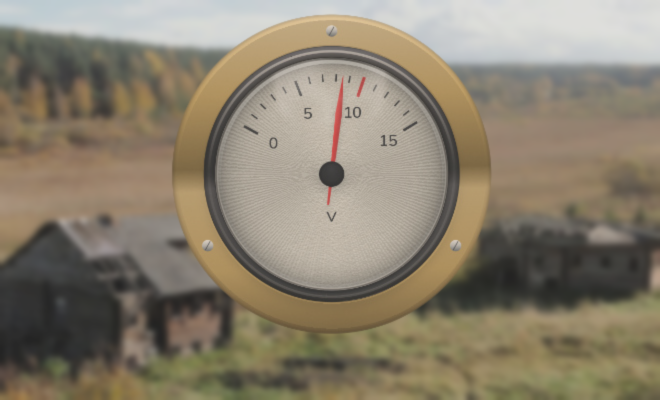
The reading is **8.5** V
